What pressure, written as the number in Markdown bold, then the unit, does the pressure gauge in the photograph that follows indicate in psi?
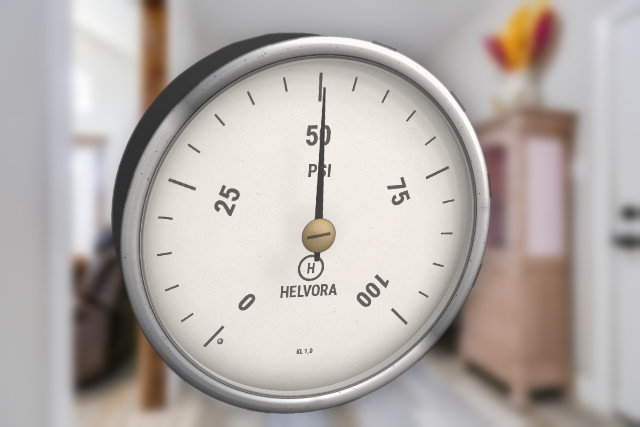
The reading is **50** psi
